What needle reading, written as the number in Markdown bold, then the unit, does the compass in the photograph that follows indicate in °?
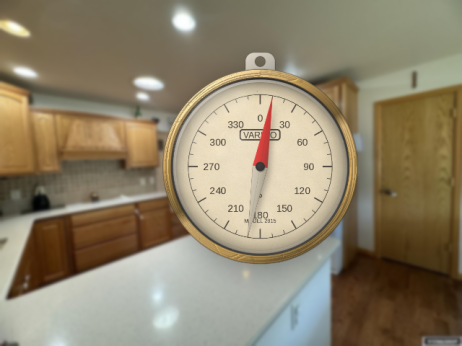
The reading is **10** °
